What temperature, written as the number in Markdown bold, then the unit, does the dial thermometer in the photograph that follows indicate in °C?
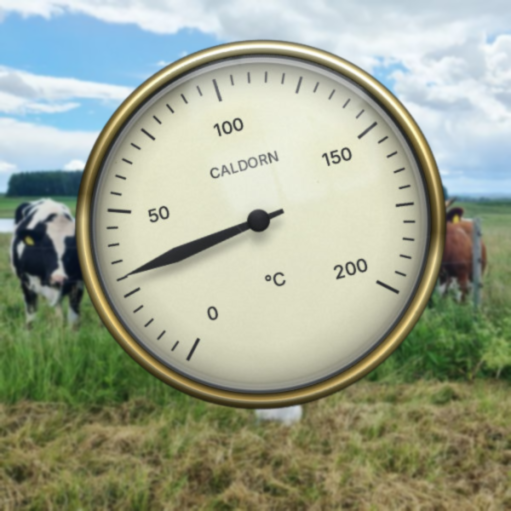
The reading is **30** °C
